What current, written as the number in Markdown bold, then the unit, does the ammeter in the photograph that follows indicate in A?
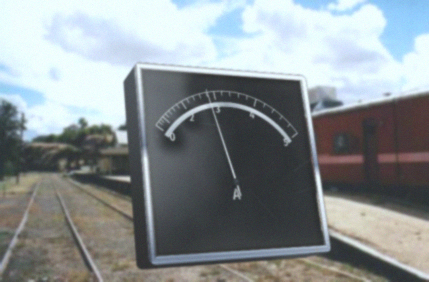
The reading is **2.8** A
